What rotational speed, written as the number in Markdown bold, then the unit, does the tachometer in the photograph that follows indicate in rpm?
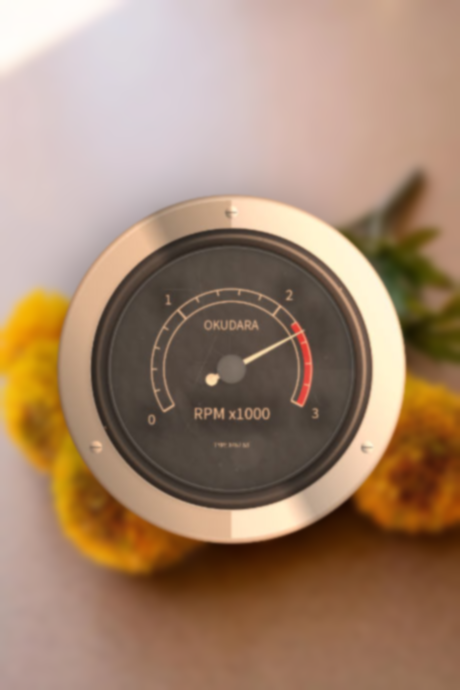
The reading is **2300** rpm
